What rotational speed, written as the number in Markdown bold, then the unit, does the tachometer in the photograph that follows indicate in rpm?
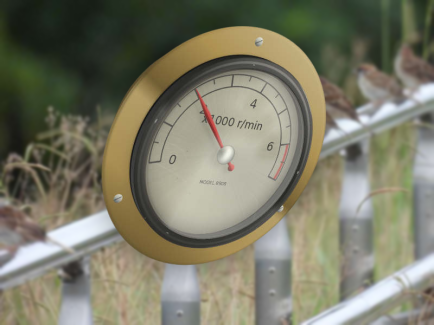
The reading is **2000** rpm
